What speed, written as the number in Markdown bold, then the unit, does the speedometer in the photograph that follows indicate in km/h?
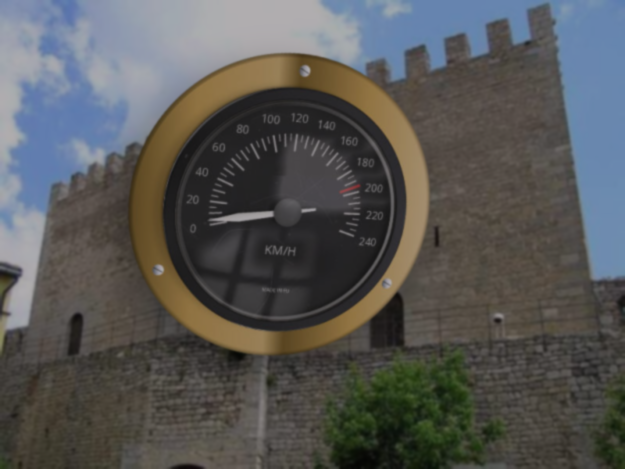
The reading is **5** km/h
